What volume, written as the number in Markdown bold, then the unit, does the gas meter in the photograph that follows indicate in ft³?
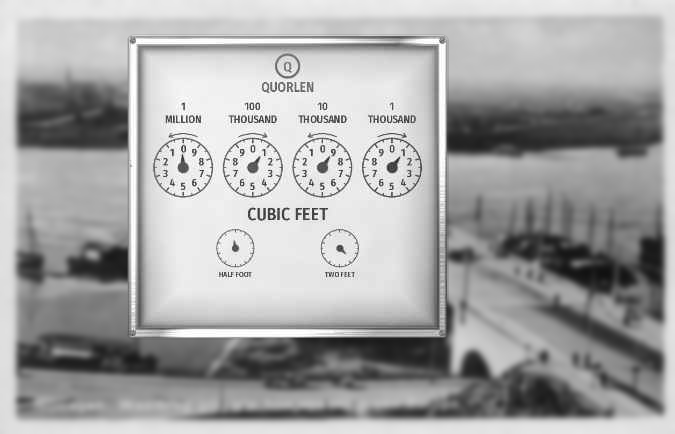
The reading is **9100** ft³
